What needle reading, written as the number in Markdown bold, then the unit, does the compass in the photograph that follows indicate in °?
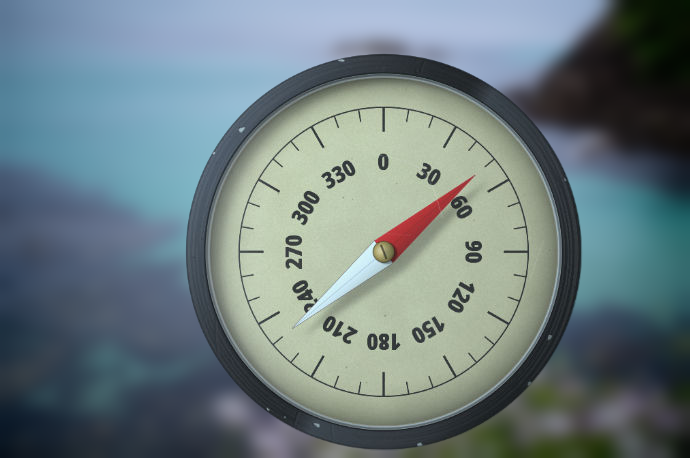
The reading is **50** °
